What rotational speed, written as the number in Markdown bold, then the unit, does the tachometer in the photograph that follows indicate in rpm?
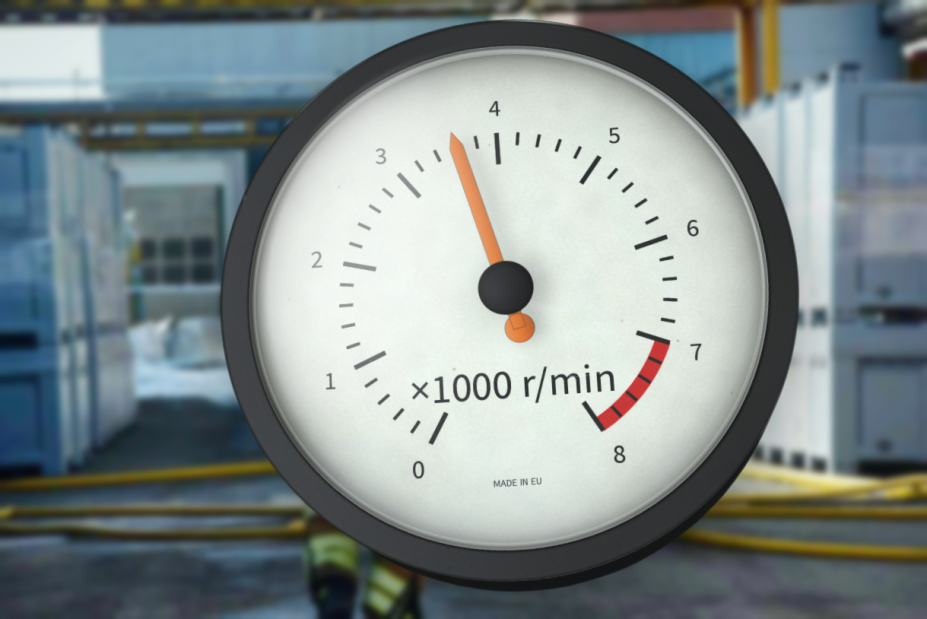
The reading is **3600** rpm
